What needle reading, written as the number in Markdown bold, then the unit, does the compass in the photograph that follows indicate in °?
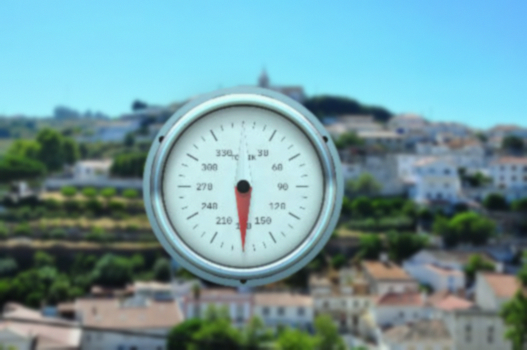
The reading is **180** °
